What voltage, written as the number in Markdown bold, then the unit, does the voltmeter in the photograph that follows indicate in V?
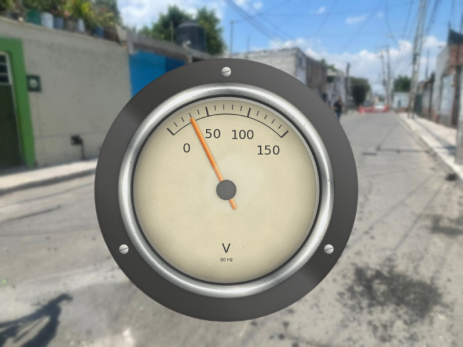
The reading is **30** V
